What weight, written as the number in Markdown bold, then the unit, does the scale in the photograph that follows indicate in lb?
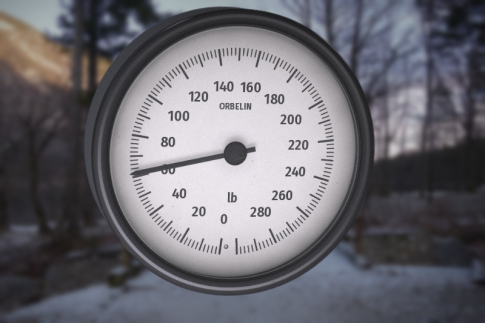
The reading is **62** lb
